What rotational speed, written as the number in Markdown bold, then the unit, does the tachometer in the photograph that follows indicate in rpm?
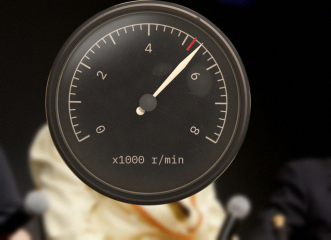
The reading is **5400** rpm
